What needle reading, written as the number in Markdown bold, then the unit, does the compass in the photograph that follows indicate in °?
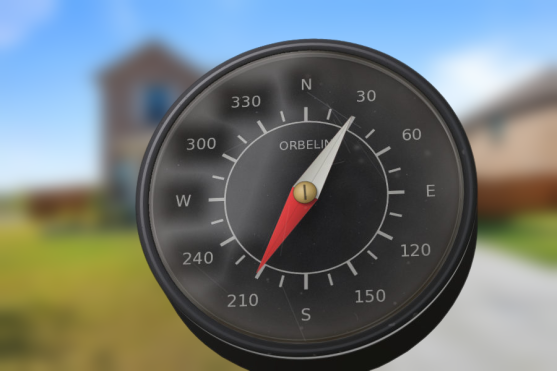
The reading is **210** °
